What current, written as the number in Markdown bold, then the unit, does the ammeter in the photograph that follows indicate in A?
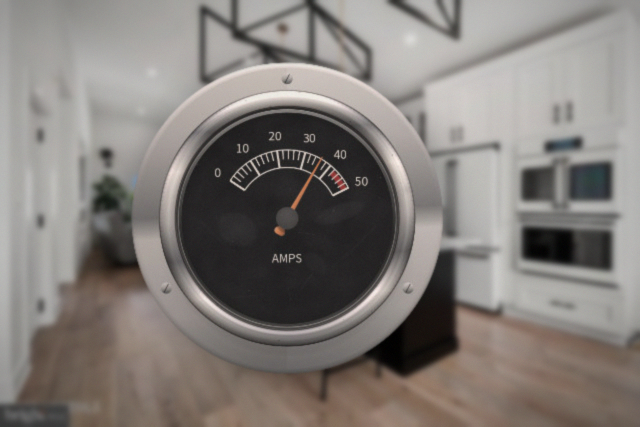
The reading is **36** A
